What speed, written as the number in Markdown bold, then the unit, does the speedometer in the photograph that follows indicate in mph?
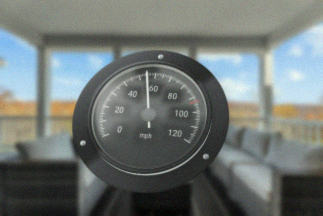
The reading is **55** mph
